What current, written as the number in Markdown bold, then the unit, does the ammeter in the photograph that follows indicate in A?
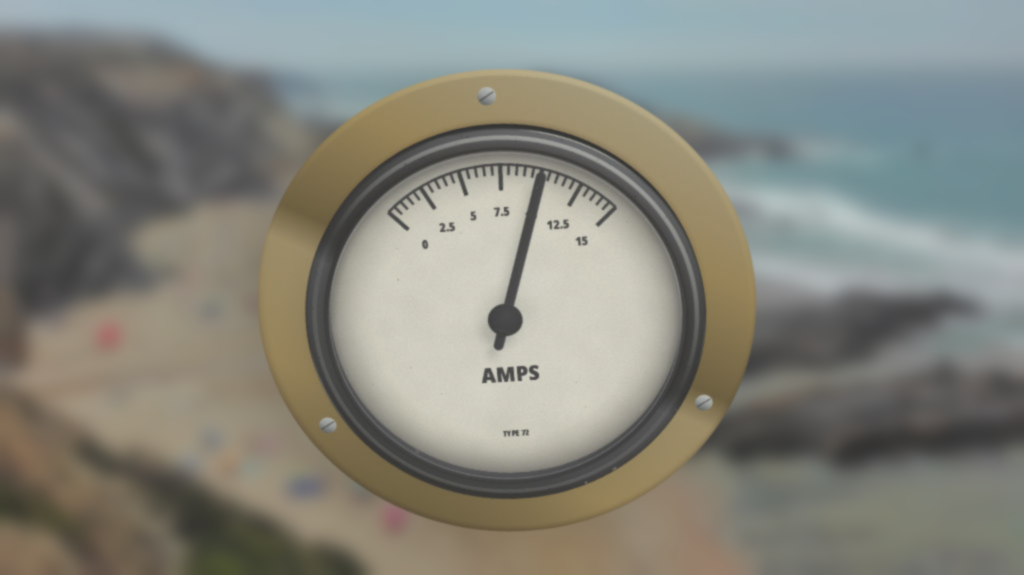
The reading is **10** A
